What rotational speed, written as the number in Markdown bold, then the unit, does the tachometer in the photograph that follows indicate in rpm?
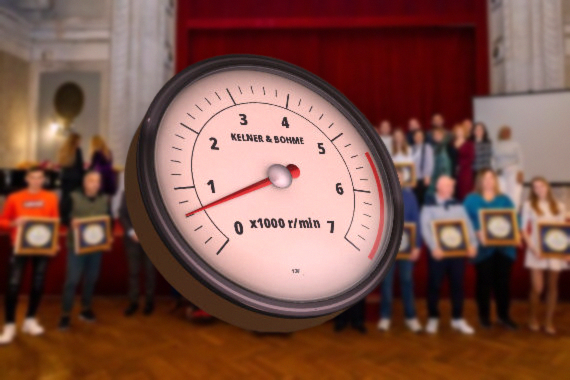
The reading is **600** rpm
